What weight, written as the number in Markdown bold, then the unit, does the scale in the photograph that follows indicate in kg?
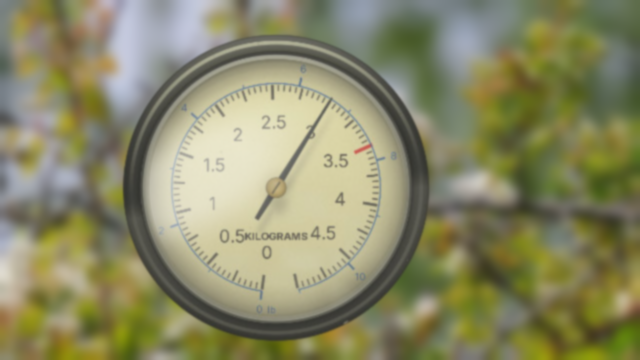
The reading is **3** kg
